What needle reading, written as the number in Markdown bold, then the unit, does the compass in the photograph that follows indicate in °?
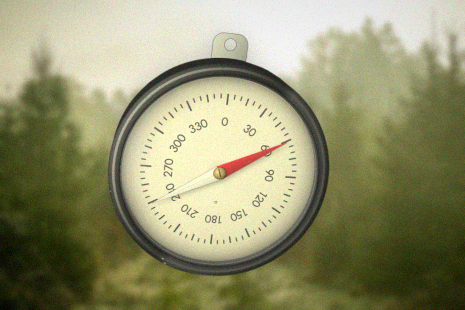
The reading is **60** °
